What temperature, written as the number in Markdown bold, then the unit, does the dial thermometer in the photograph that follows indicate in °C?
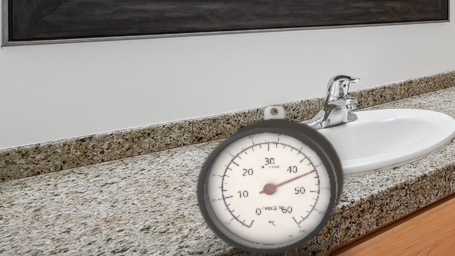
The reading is **44** °C
